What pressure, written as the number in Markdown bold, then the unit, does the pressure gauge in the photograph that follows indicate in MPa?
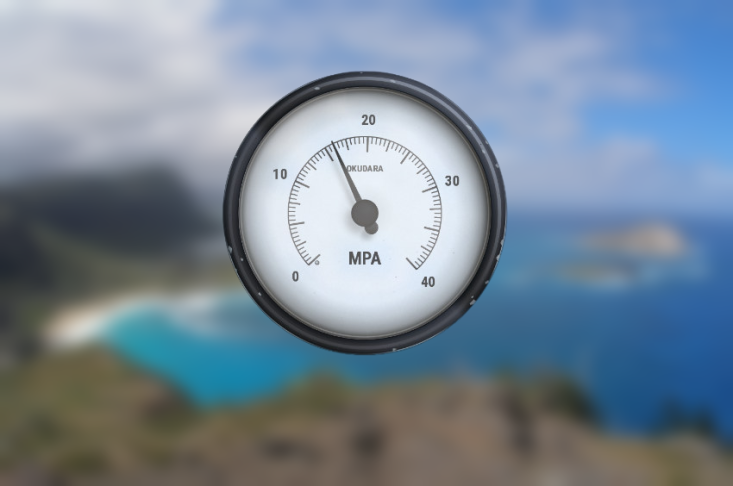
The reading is **16** MPa
